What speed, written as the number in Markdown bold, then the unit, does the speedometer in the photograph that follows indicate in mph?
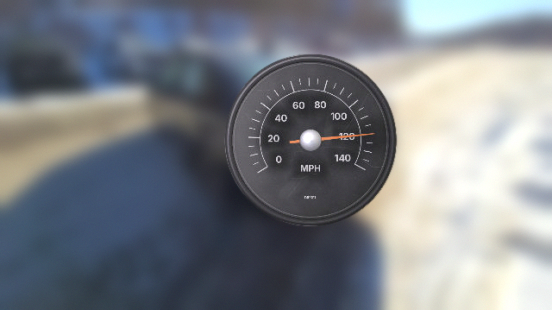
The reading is **120** mph
